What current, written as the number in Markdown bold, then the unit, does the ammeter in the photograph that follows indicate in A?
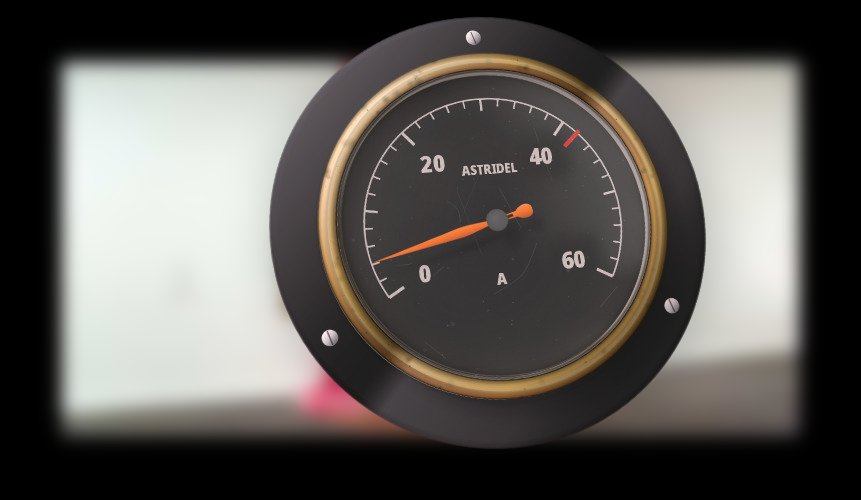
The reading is **4** A
